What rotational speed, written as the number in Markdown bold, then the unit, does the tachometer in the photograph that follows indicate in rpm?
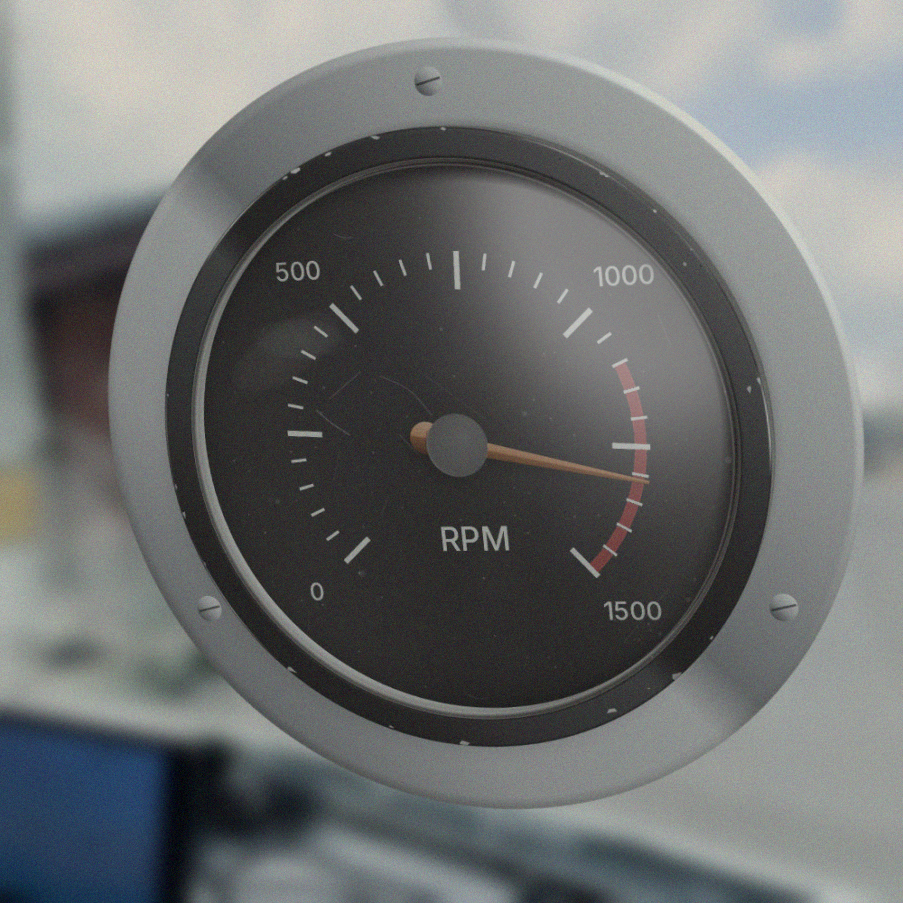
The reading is **1300** rpm
